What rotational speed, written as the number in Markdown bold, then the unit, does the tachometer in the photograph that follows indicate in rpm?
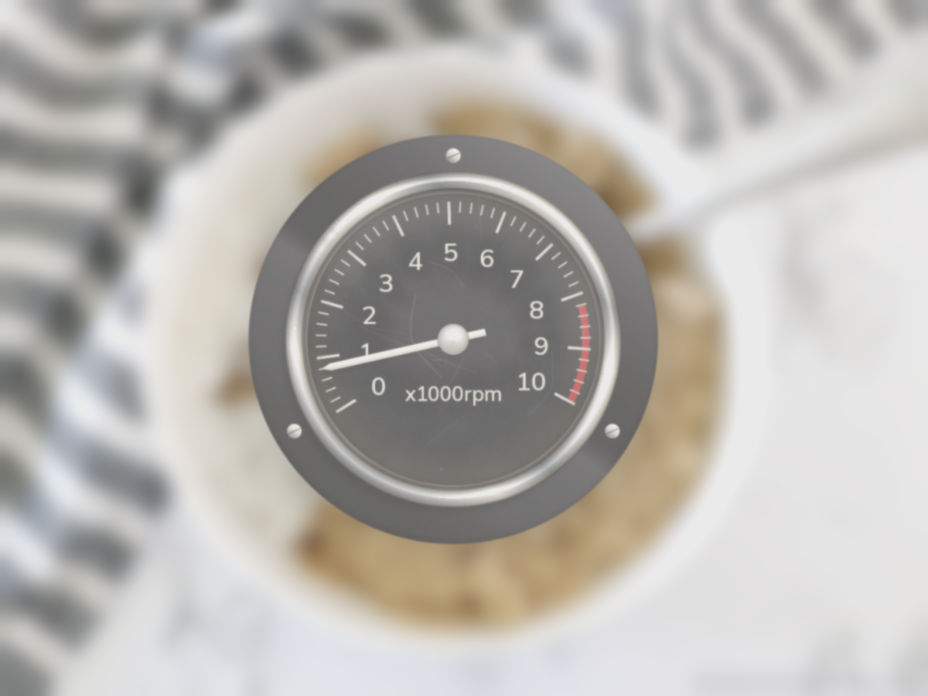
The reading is **800** rpm
